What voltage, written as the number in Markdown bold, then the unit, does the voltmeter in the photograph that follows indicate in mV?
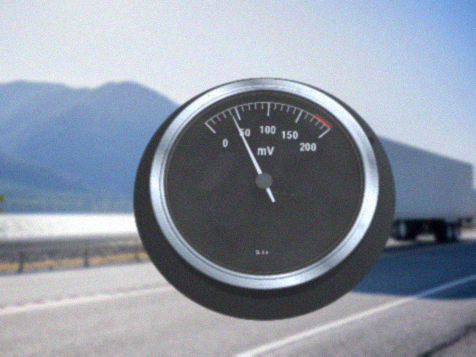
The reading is **40** mV
